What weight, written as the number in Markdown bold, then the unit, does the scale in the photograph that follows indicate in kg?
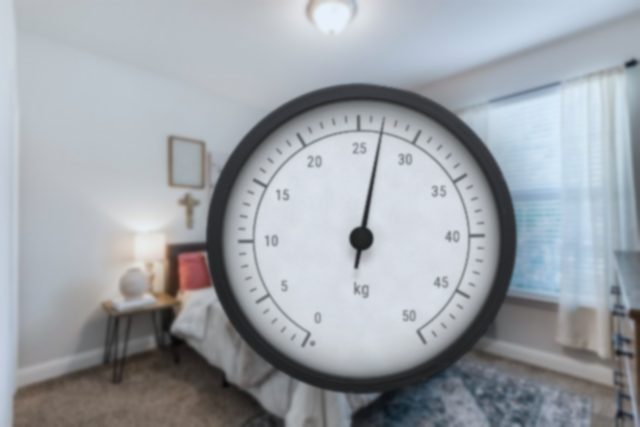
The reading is **27** kg
